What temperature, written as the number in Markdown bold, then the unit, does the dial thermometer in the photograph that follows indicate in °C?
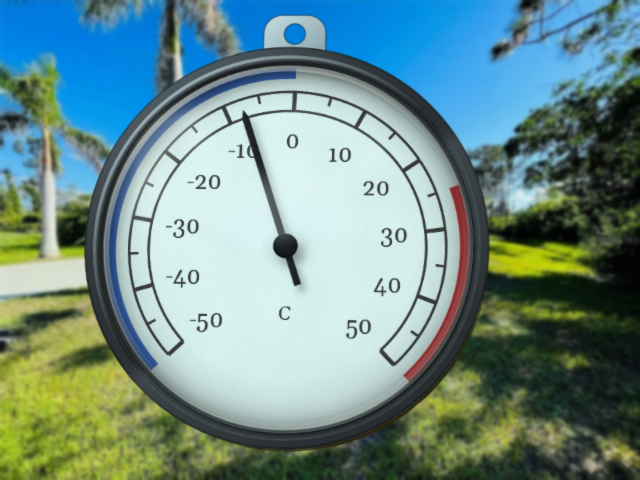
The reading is **-7.5** °C
